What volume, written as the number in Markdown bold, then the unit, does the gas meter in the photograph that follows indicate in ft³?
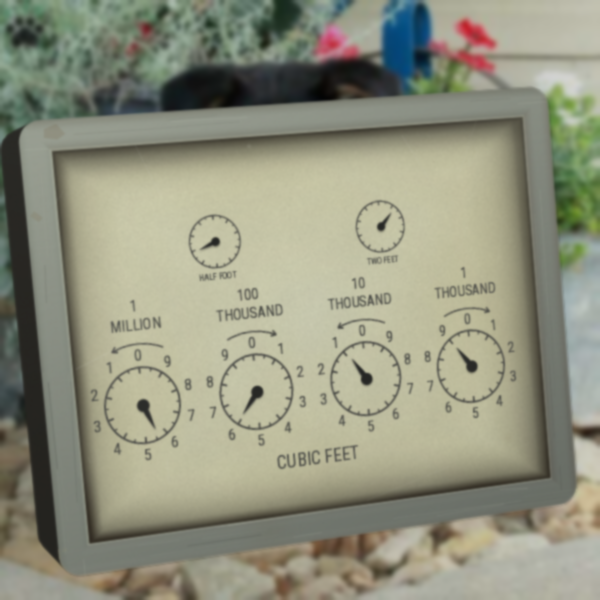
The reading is **560900** ft³
